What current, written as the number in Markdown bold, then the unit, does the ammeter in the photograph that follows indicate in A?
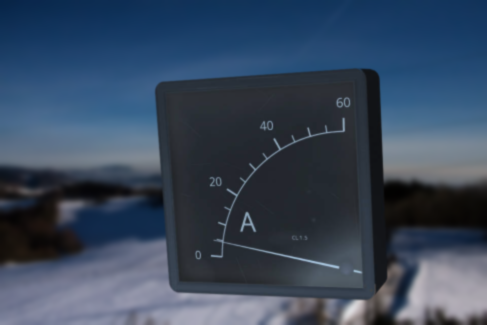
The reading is **5** A
